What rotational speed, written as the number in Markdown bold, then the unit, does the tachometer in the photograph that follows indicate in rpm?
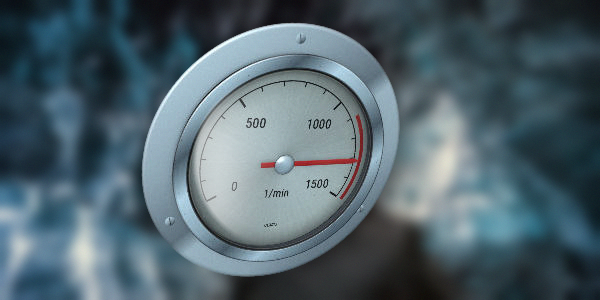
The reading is **1300** rpm
